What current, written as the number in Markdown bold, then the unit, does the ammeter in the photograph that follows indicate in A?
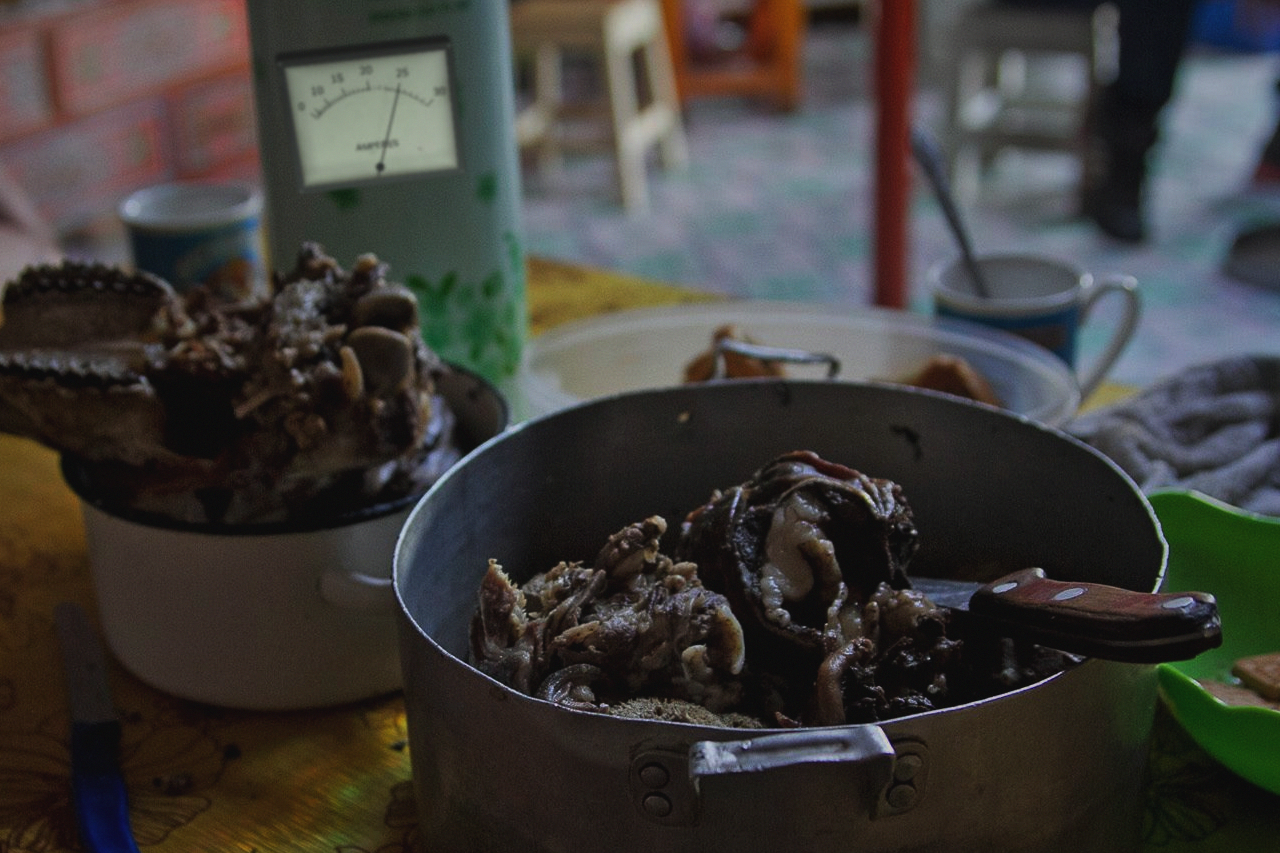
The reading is **25** A
